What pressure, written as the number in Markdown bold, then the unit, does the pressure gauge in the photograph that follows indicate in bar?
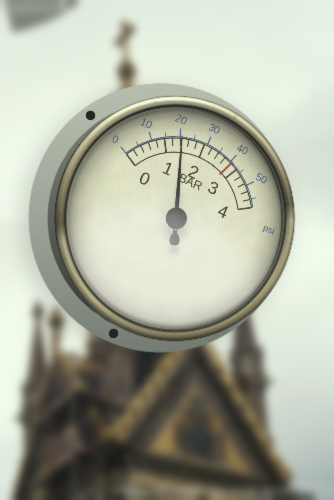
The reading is **1.4** bar
